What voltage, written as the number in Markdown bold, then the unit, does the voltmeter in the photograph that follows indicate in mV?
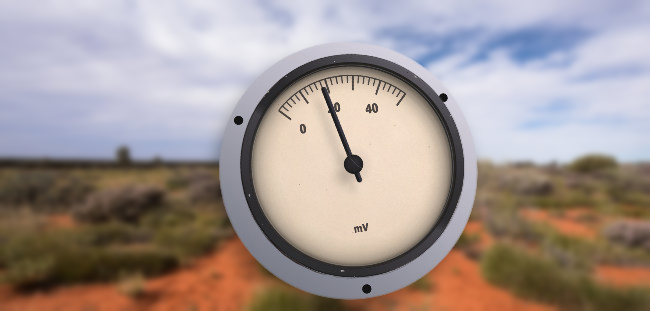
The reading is **18** mV
